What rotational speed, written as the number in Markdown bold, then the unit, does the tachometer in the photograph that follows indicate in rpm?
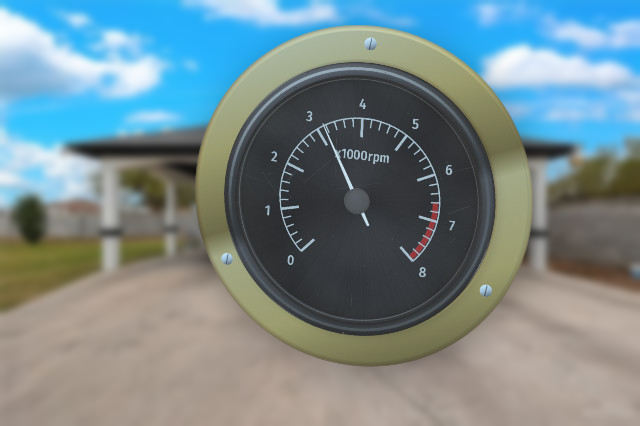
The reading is **3200** rpm
